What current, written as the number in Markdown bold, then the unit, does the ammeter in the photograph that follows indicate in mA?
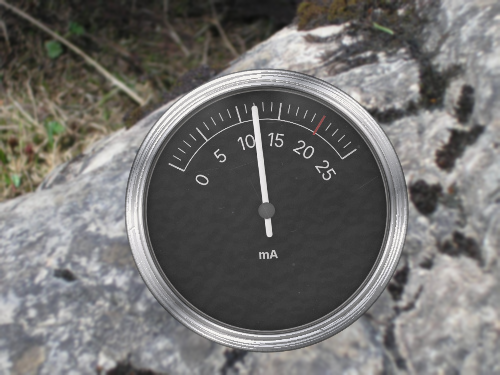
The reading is **12** mA
